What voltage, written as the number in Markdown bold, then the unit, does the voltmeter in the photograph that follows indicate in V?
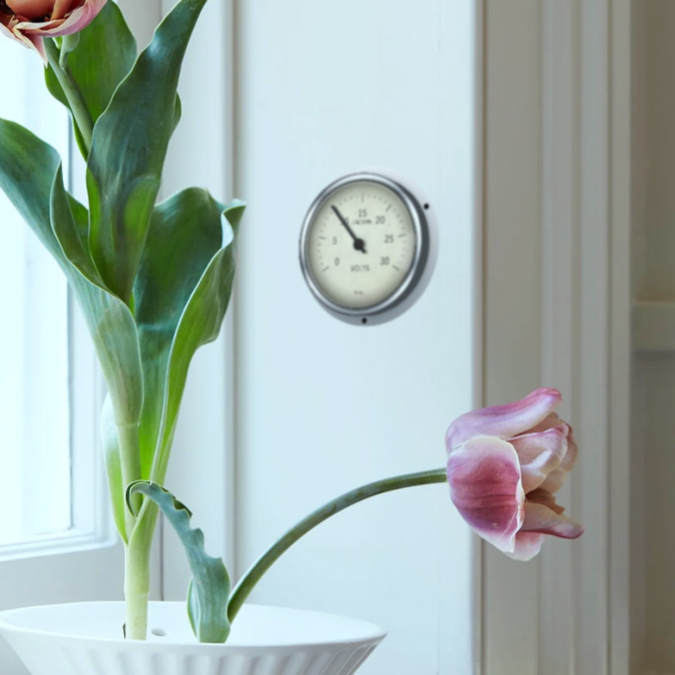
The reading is **10** V
